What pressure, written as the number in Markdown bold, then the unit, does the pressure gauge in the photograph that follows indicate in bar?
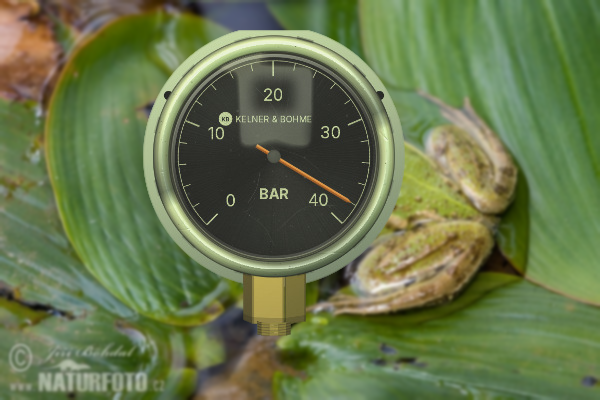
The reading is **38** bar
